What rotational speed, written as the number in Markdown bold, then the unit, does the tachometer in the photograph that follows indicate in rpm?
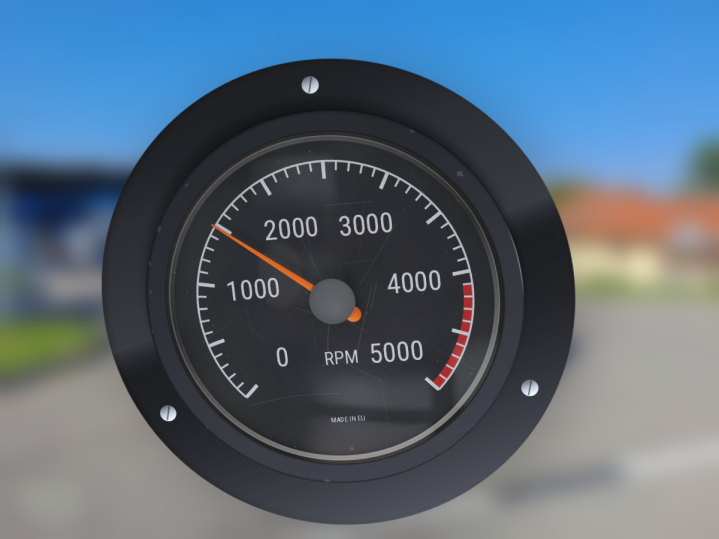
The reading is **1500** rpm
